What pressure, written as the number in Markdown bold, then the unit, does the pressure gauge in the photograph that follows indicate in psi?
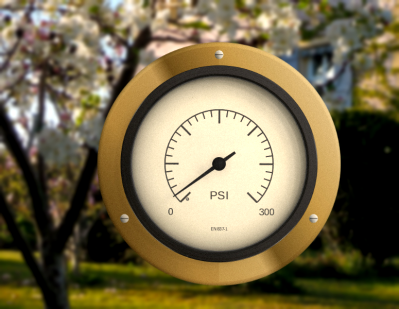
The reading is **10** psi
